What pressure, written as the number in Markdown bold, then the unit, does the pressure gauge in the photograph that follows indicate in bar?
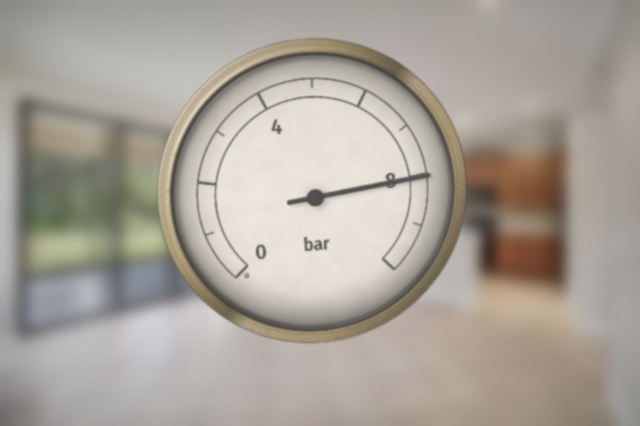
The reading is **8** bar
